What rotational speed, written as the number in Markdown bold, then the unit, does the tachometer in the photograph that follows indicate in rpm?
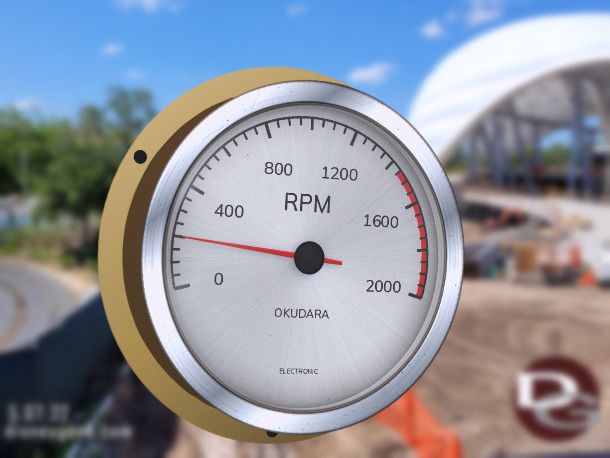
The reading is **200** rpm
